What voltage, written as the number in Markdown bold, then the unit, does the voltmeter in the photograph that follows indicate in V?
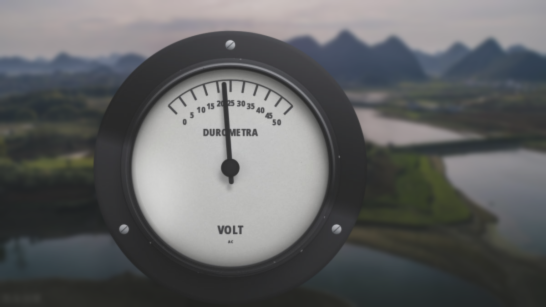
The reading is **22.5** V
